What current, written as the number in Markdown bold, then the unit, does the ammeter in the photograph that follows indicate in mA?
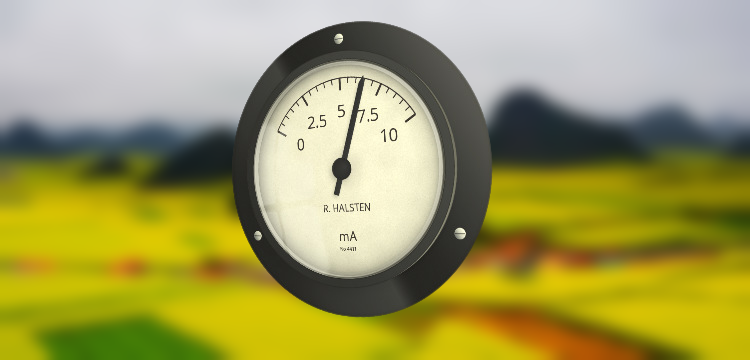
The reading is **6.5** mA
